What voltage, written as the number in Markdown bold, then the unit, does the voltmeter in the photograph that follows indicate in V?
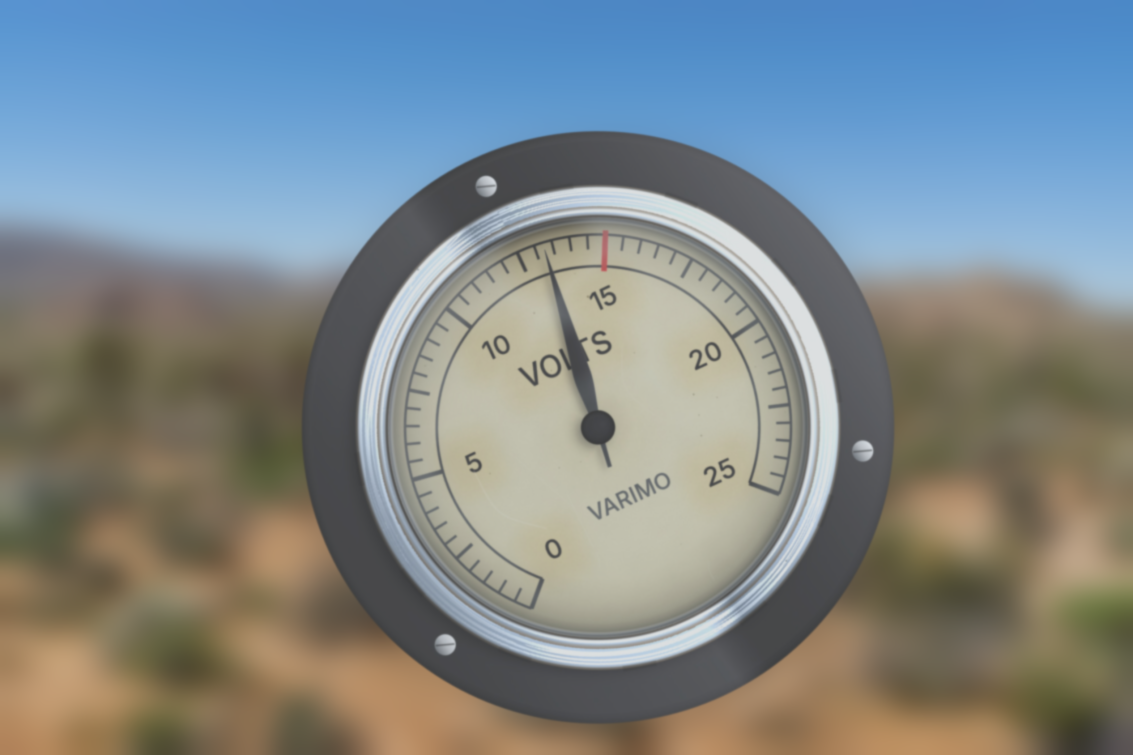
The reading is **13.25** V
